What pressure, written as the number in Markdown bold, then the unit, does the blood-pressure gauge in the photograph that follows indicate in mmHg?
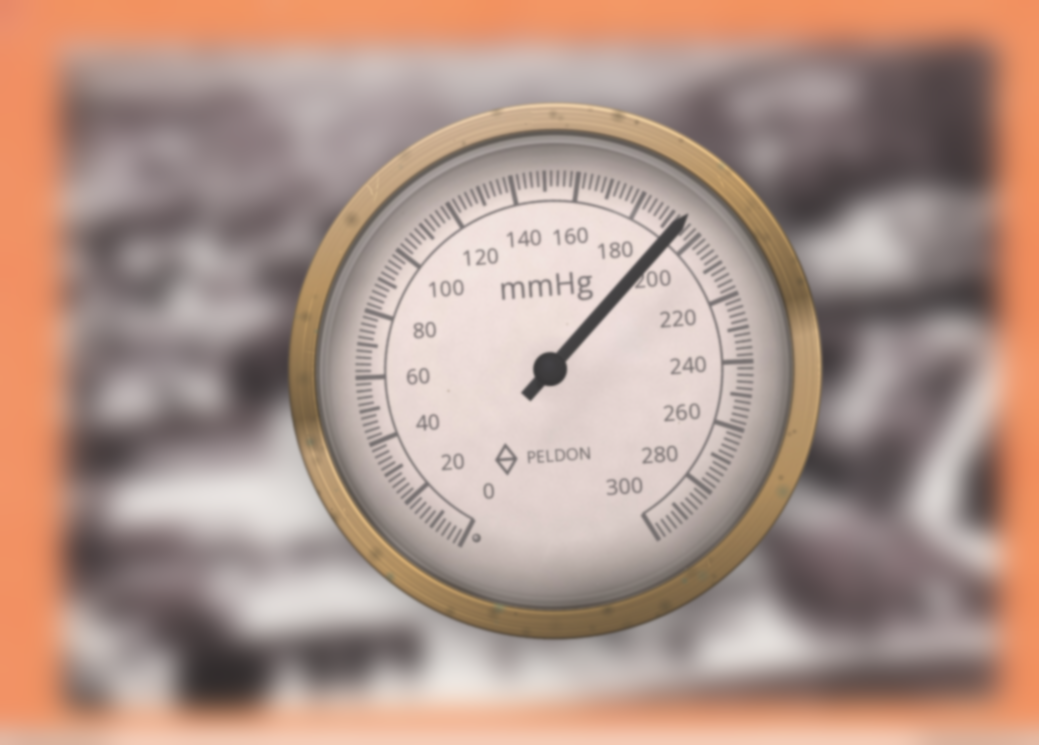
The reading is **194** mmHg
